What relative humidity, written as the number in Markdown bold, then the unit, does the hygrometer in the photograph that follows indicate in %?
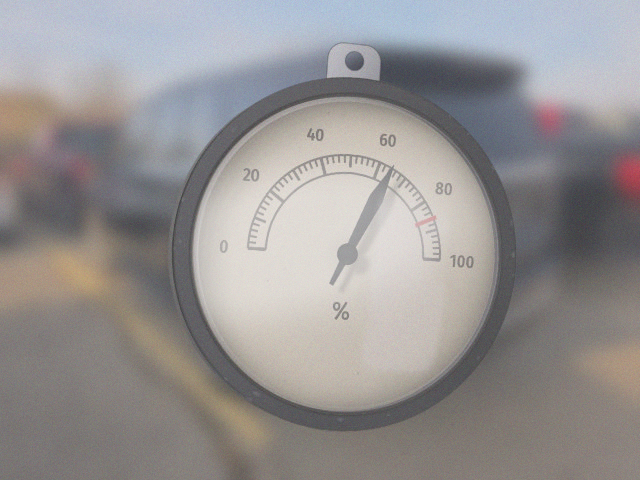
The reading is **64** %
